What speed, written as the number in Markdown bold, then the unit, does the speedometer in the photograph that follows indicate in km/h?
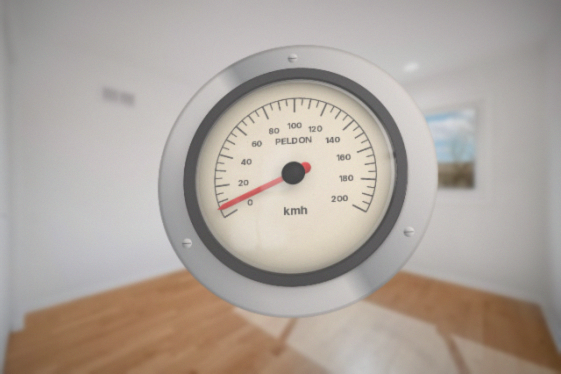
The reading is **5** km/h
